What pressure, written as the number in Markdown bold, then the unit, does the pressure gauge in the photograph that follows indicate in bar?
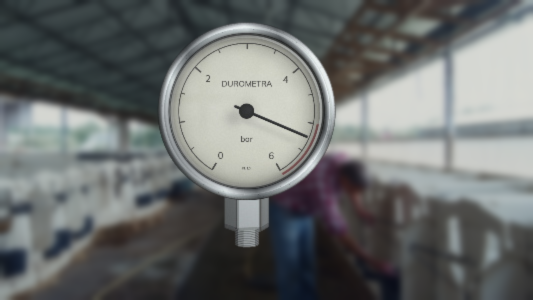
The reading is **5.25** bar
